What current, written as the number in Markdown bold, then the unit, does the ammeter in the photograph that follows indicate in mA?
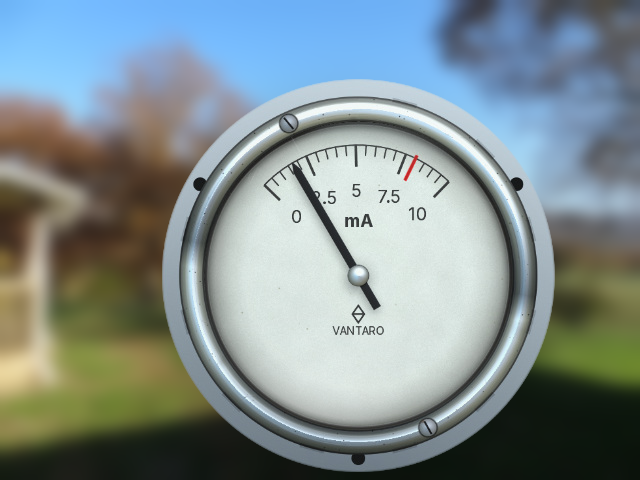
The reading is **1.75** mA
